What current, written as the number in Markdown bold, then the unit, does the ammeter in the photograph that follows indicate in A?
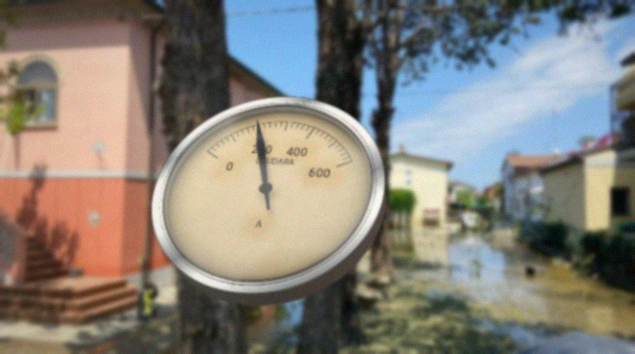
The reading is **200** A
